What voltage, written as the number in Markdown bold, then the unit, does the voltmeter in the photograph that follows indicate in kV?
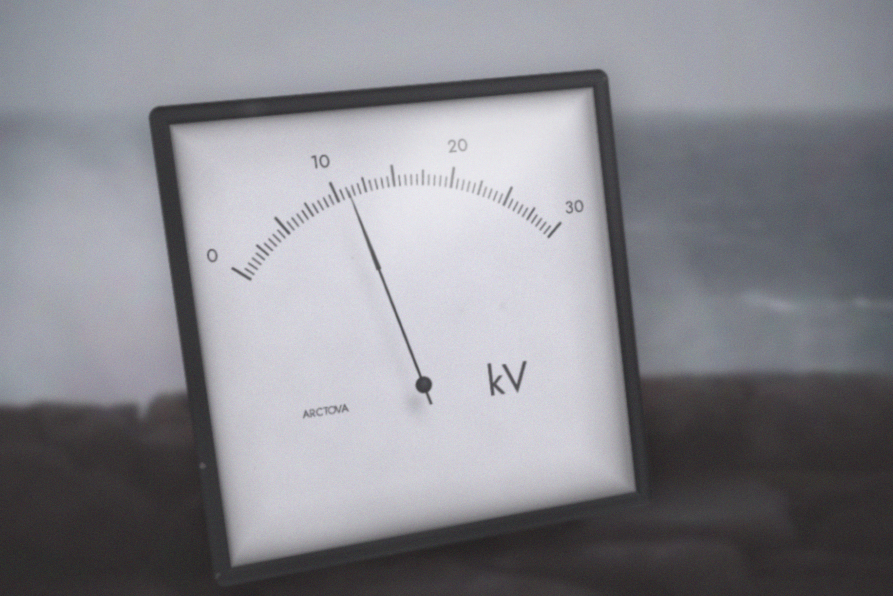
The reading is **11** kV
